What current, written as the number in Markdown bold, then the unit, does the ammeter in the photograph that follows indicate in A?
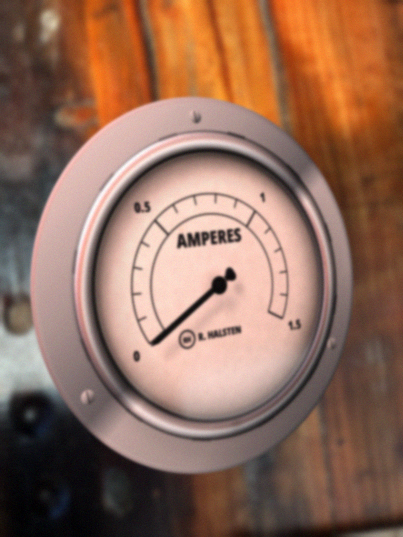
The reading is **0** A
